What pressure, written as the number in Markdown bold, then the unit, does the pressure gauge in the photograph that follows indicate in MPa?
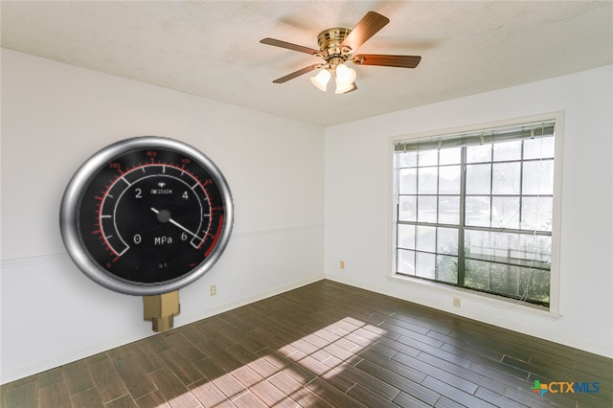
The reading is **5.75** MPa
